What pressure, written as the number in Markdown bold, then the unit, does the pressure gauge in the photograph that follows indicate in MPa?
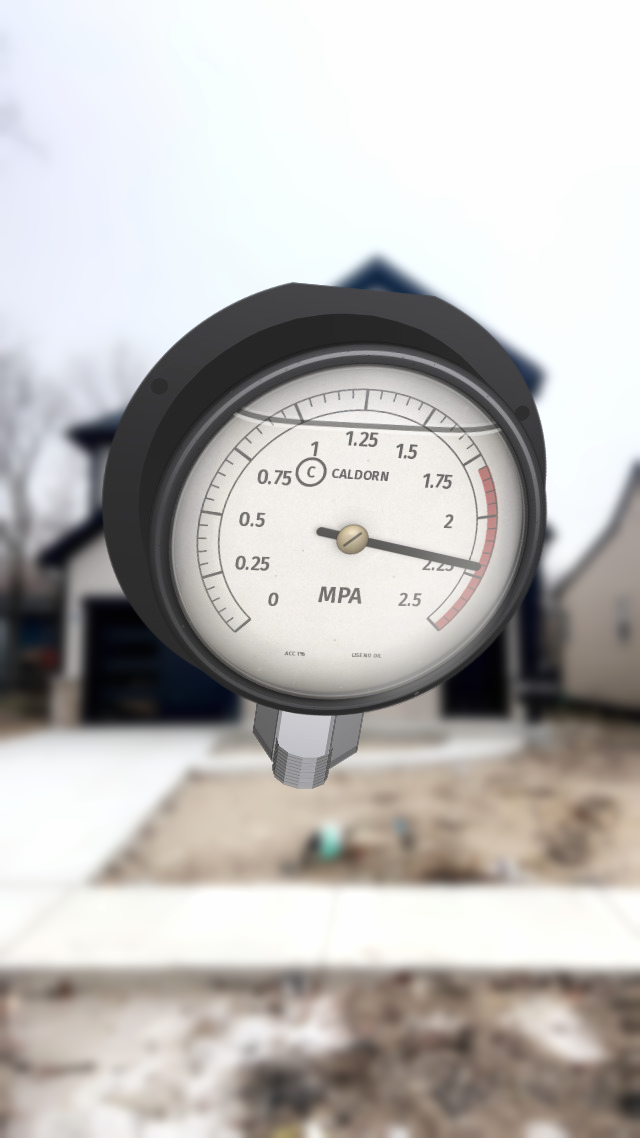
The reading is **2.2** MPa
